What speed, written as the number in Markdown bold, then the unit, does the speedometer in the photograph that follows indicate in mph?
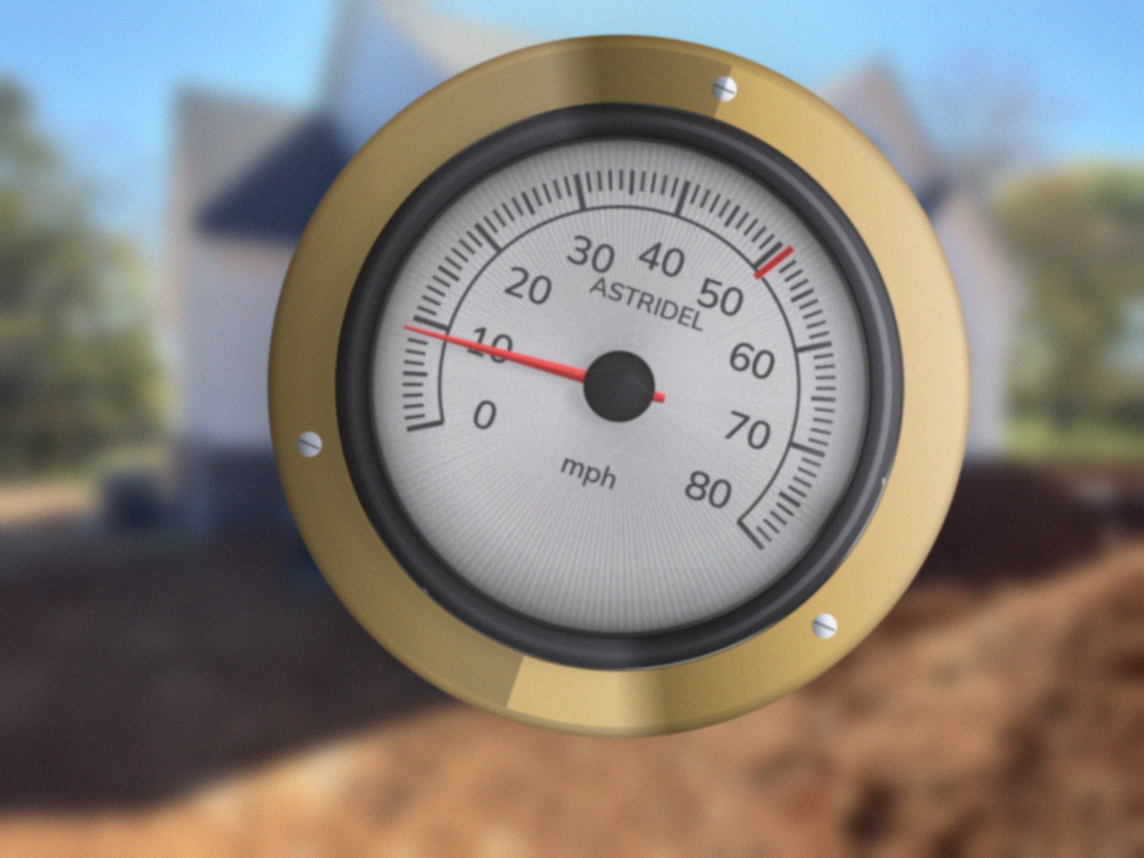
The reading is **9** mph
